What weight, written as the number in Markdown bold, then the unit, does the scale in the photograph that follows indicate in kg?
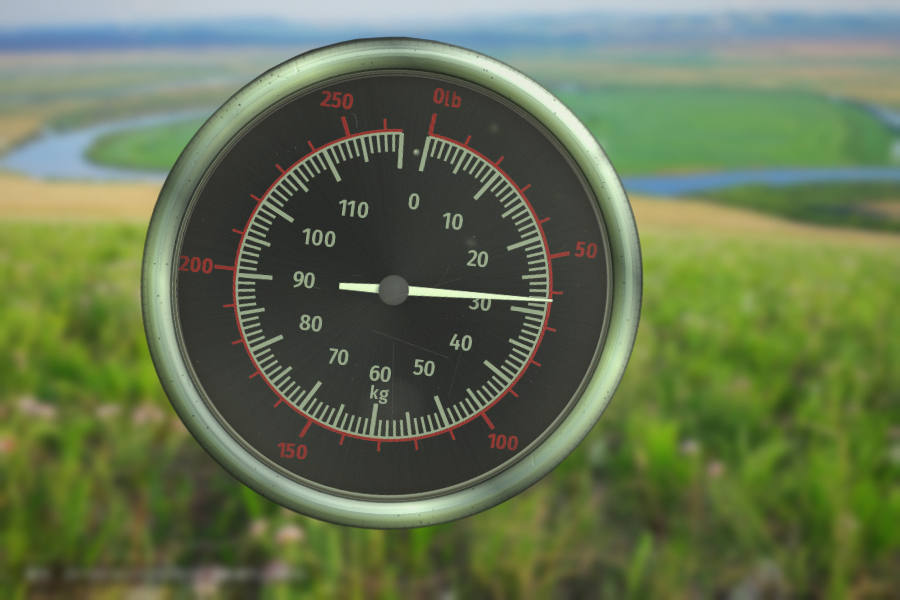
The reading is **28** kg
